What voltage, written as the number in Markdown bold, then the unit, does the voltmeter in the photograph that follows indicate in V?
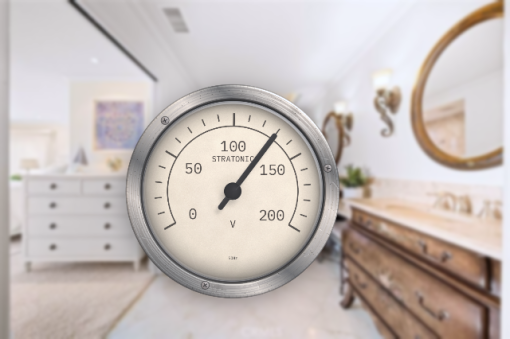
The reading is **130** V
